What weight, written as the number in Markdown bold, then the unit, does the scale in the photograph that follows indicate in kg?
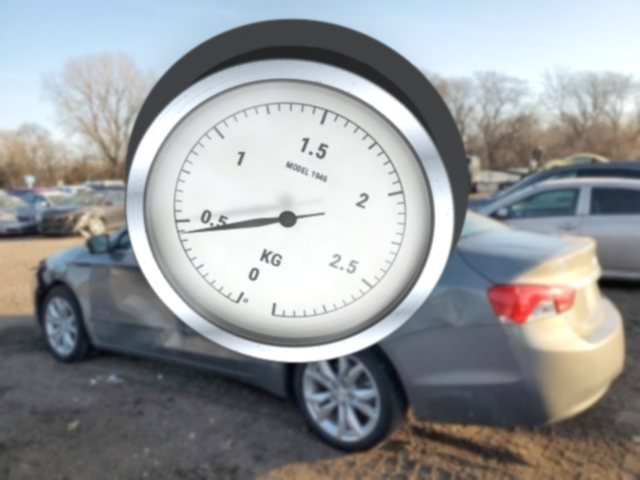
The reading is **0.45** kg
